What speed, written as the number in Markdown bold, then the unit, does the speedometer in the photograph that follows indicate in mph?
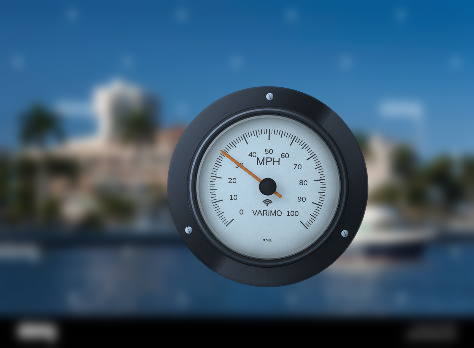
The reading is **30** mph
